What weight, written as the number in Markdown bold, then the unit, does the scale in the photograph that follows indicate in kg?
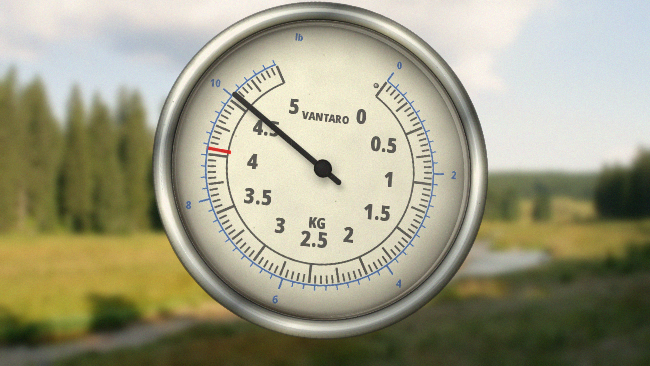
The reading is **4.55** kg
